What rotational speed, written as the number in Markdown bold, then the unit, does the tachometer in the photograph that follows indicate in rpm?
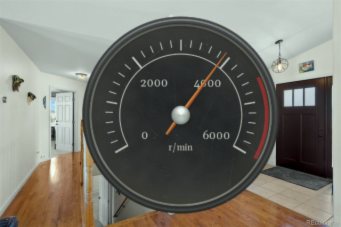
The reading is **3900** rpm
